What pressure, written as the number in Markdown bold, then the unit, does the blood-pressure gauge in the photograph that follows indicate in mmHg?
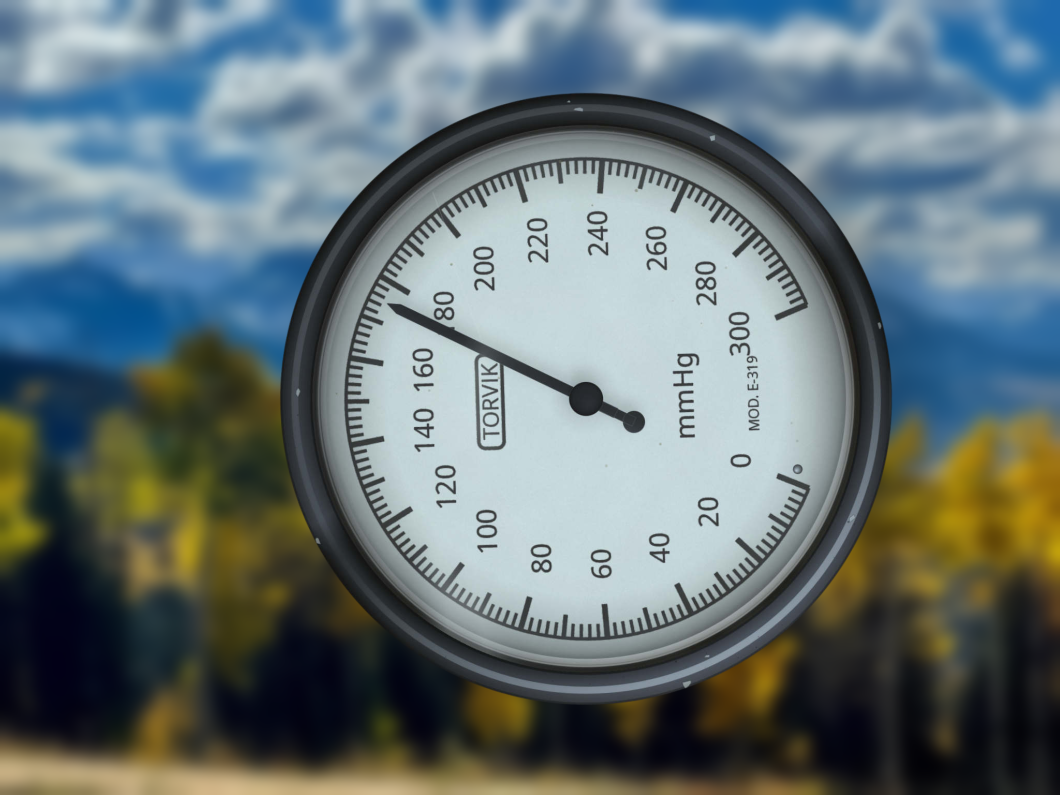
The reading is **175** mmHg
